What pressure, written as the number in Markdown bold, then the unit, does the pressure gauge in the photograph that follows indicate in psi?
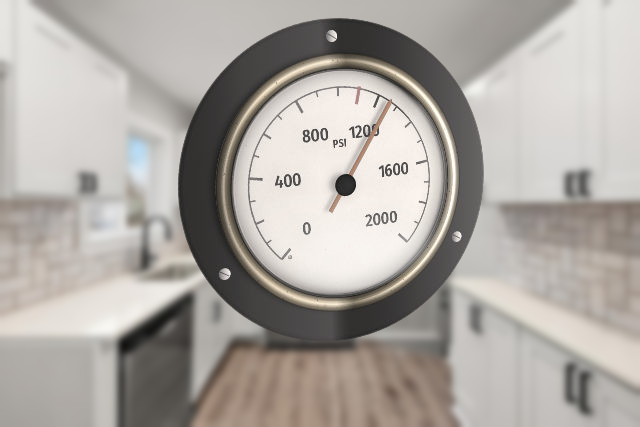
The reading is **1250** psi
